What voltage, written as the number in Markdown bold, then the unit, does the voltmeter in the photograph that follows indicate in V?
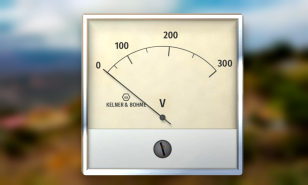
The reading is **0** V
